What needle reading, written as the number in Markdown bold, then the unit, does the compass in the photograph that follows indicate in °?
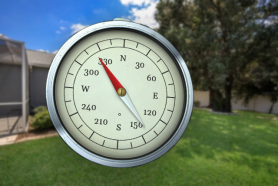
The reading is **322.5** °
